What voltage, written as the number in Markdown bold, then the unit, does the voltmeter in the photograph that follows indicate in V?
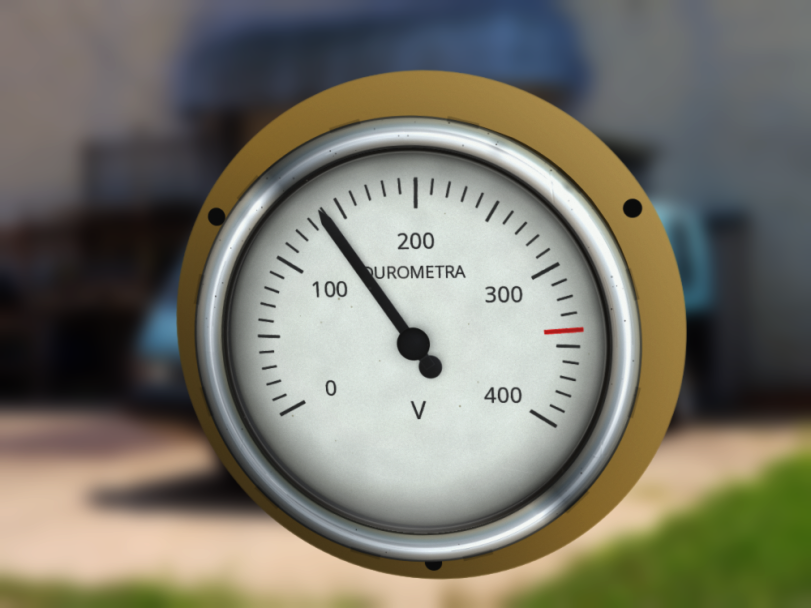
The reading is **140** V
